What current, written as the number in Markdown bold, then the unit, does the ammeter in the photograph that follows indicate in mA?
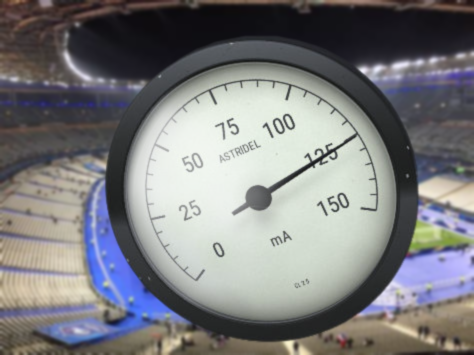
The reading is **125** mA
